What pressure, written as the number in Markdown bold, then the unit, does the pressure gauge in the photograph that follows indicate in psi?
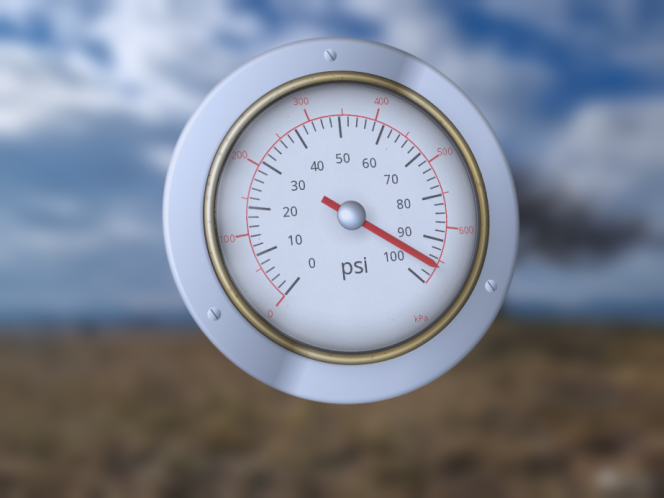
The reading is **96** psi
